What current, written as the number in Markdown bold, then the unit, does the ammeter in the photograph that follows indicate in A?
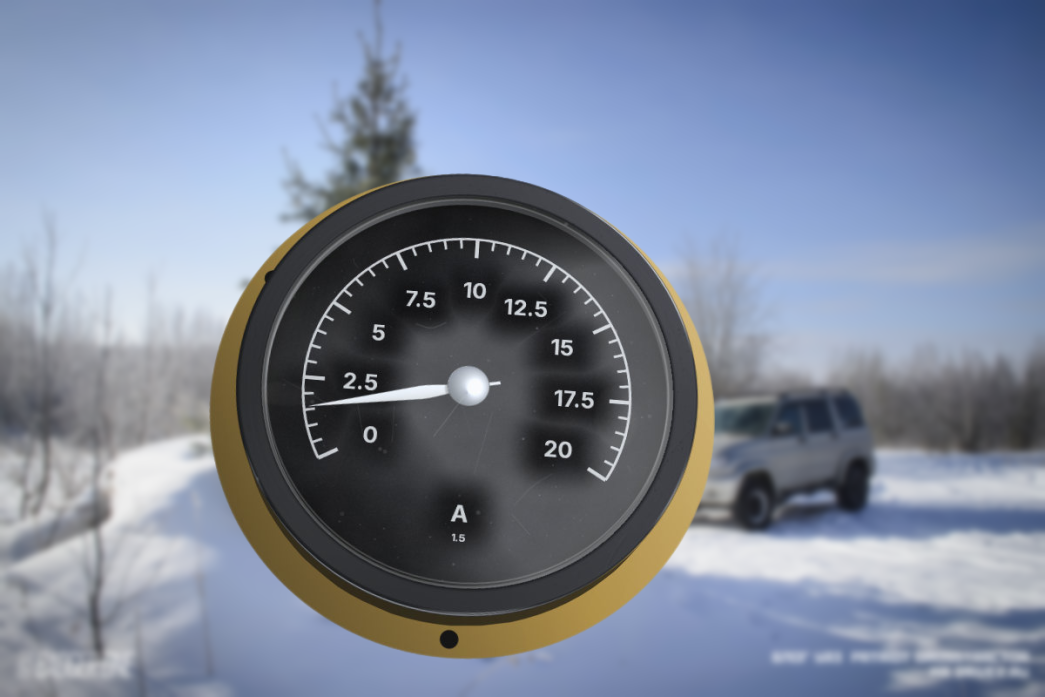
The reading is **1.5** A
